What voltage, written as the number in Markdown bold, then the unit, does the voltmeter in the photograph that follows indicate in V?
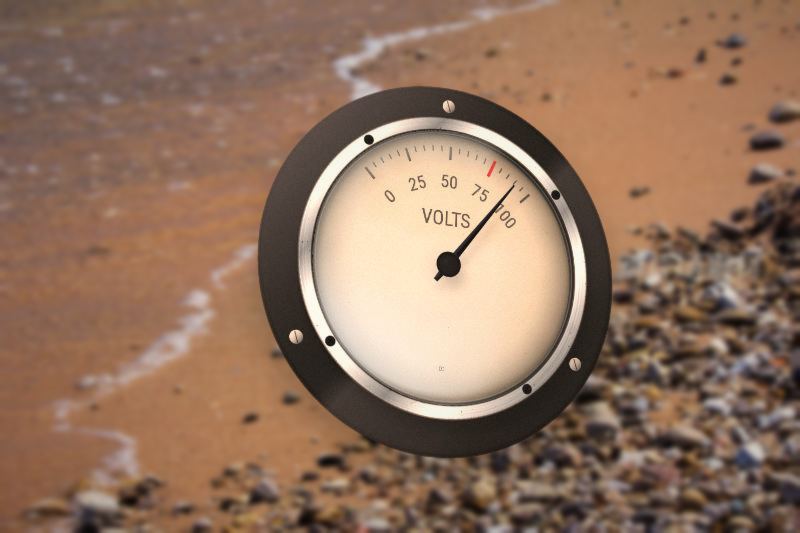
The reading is **90** V
